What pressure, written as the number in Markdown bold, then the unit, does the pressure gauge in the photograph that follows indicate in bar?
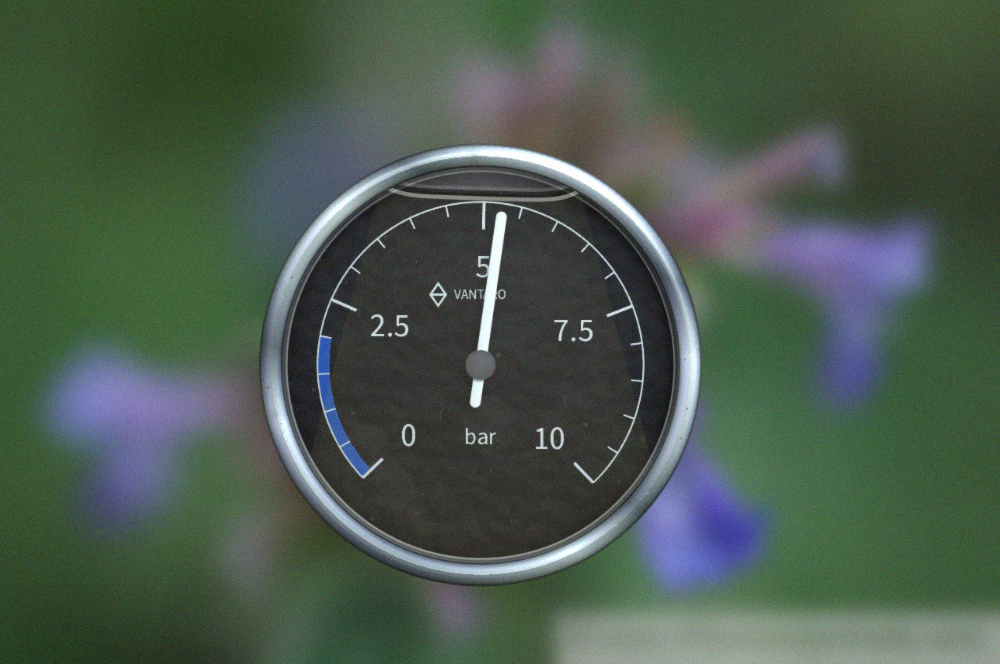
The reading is **5.25** bar
